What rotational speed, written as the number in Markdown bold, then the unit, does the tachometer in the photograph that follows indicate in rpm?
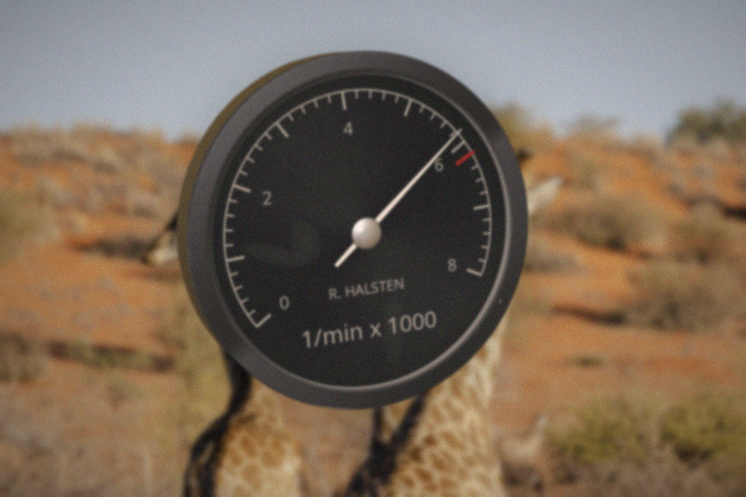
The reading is **5800** rpm
